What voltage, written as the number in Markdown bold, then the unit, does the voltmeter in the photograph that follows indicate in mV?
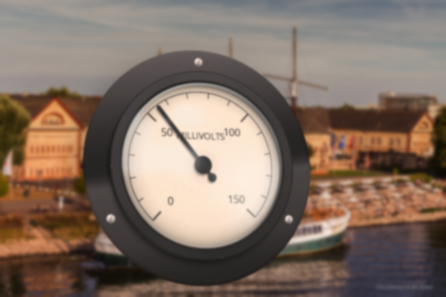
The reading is **55** mV
